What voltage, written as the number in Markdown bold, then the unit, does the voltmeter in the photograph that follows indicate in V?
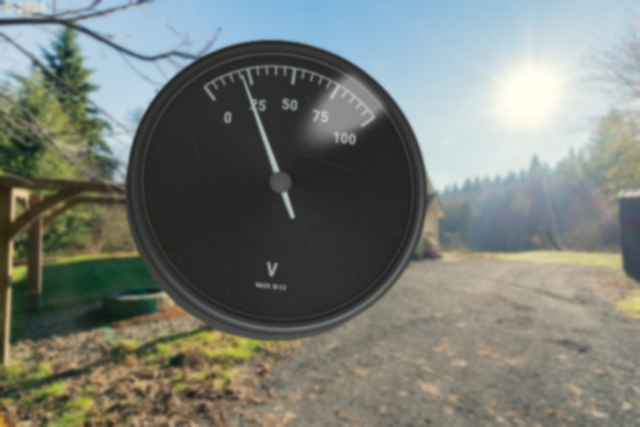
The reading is **20** V
